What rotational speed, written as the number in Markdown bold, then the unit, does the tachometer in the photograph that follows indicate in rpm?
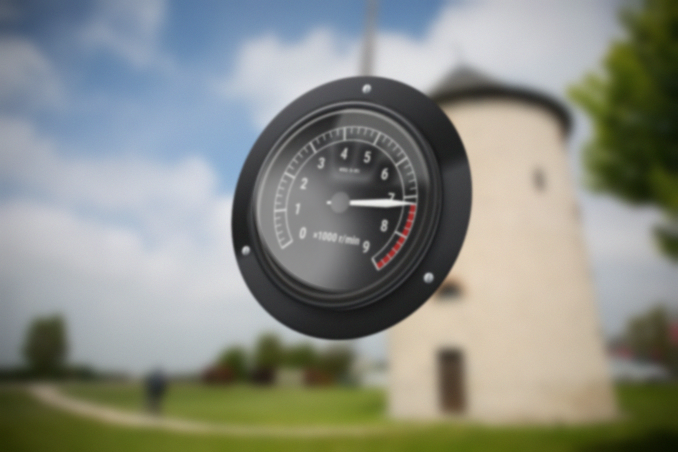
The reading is **7200** rpm
